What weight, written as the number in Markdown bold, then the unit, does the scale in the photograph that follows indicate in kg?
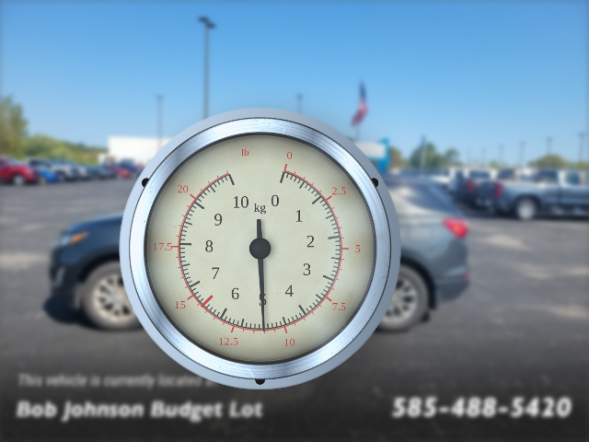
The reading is **5** kg
